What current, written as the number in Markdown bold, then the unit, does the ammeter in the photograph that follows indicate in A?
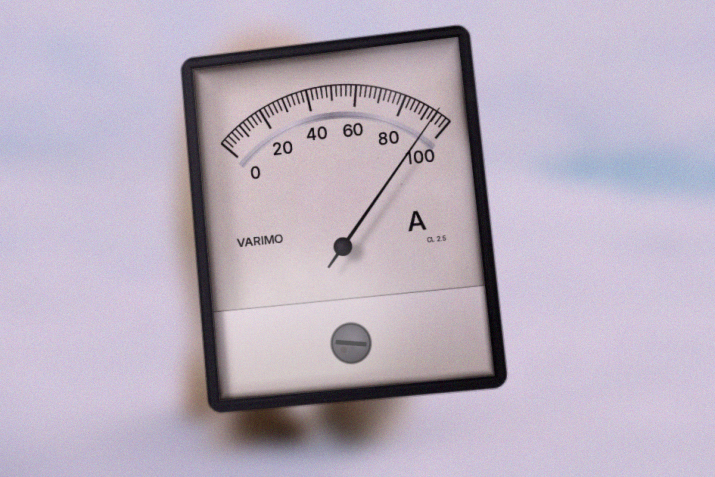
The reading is **94** A
